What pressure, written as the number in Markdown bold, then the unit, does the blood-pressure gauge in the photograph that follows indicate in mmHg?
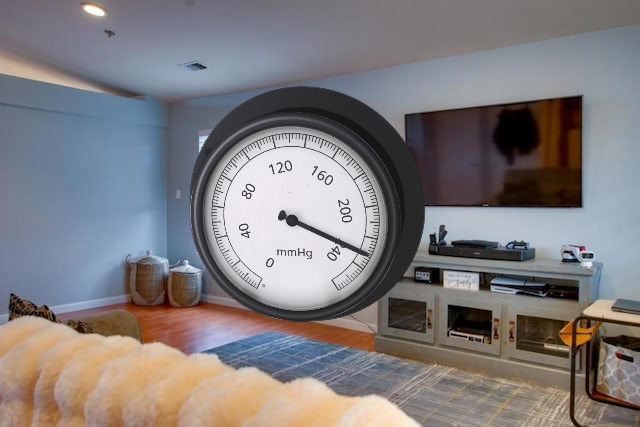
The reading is **230** mmHg
